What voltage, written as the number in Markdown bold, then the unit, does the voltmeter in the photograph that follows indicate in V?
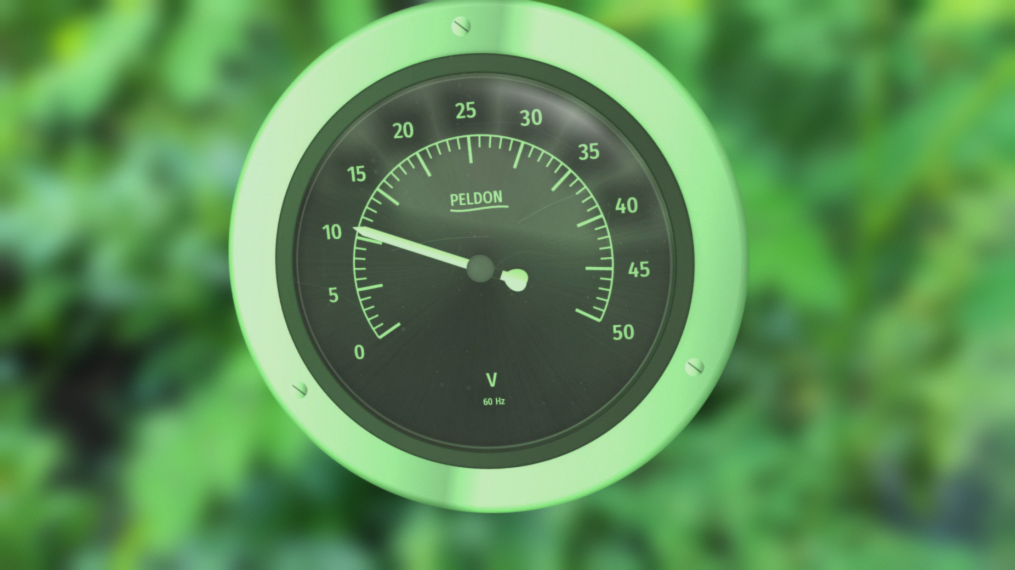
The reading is **11** V
